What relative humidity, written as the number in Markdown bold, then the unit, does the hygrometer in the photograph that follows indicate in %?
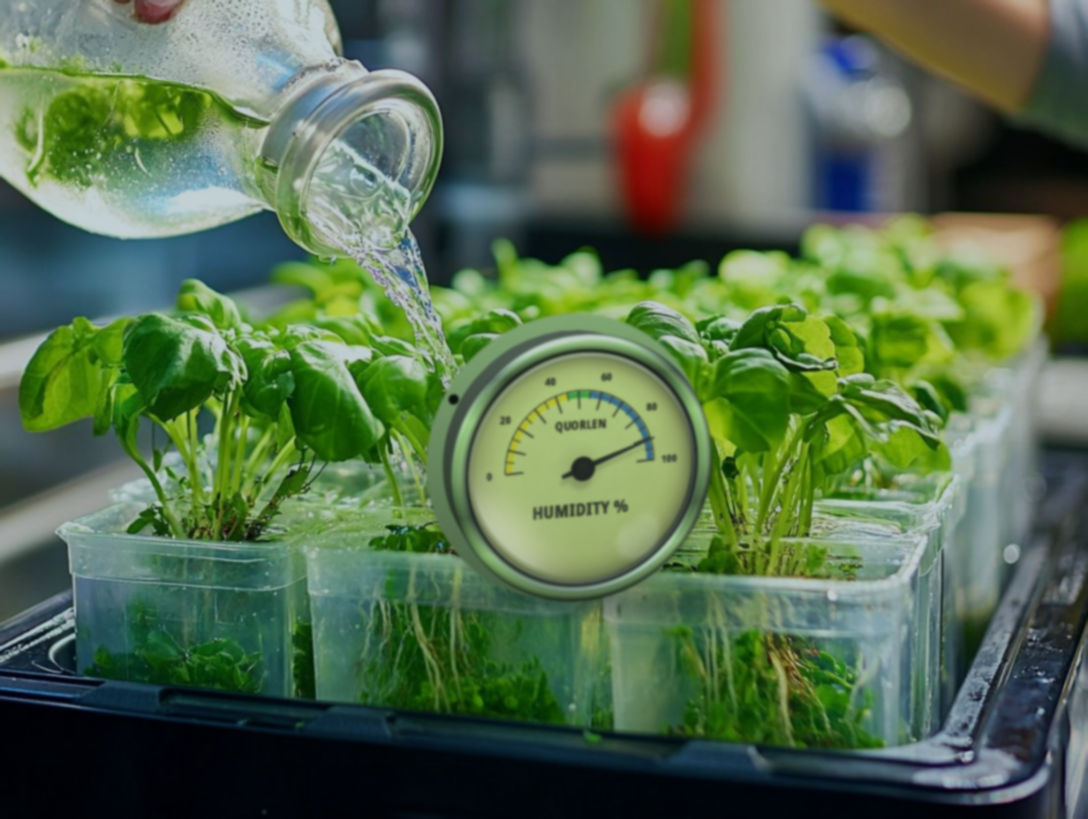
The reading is **90** %
